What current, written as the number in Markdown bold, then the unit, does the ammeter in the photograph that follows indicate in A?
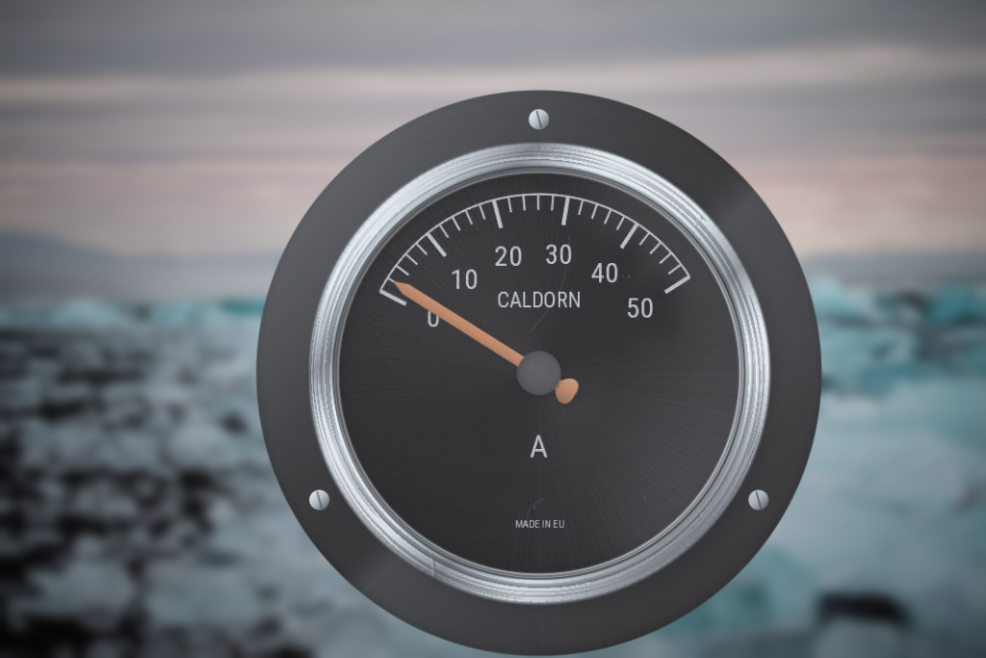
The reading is **2** A
